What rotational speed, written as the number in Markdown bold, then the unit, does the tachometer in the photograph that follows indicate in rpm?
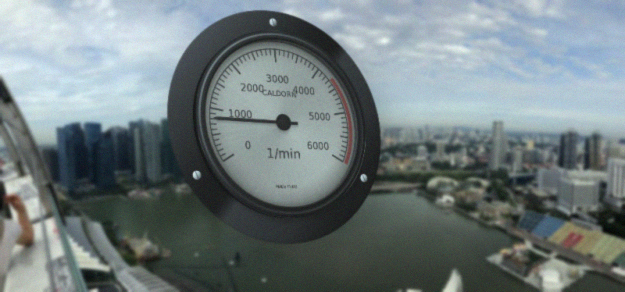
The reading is **800** rpm
